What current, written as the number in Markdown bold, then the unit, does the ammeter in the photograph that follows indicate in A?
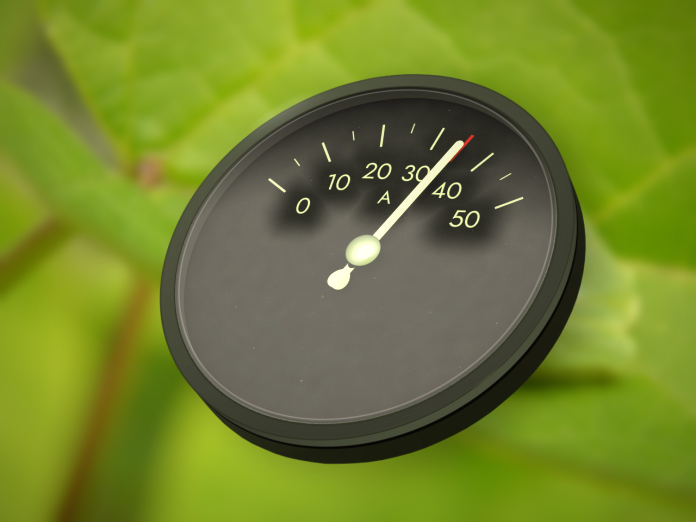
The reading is **35** A
